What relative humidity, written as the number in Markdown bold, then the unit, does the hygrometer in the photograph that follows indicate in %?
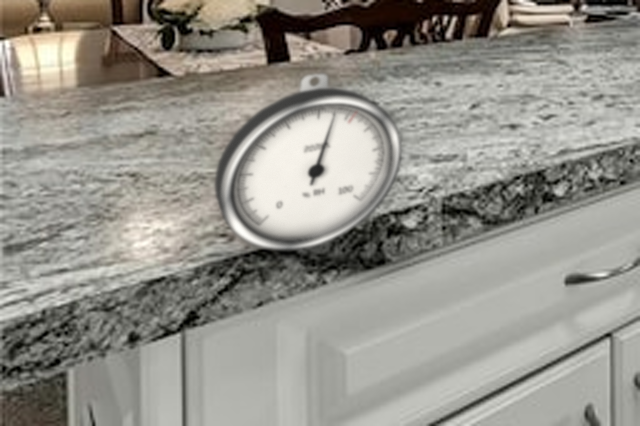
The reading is **55** %
